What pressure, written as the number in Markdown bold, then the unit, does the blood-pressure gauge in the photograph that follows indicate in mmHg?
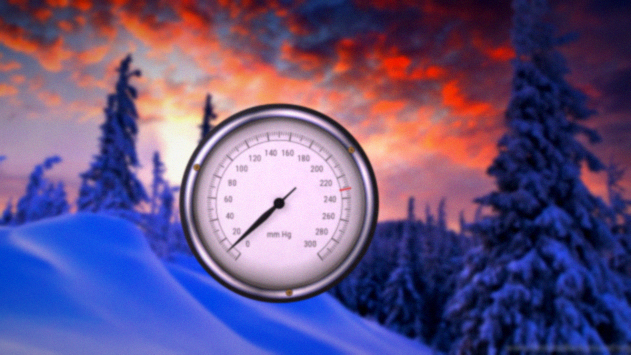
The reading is **10** mmHg
